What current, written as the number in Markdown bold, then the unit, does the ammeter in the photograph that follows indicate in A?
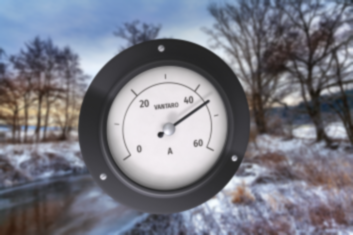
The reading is **45** A
